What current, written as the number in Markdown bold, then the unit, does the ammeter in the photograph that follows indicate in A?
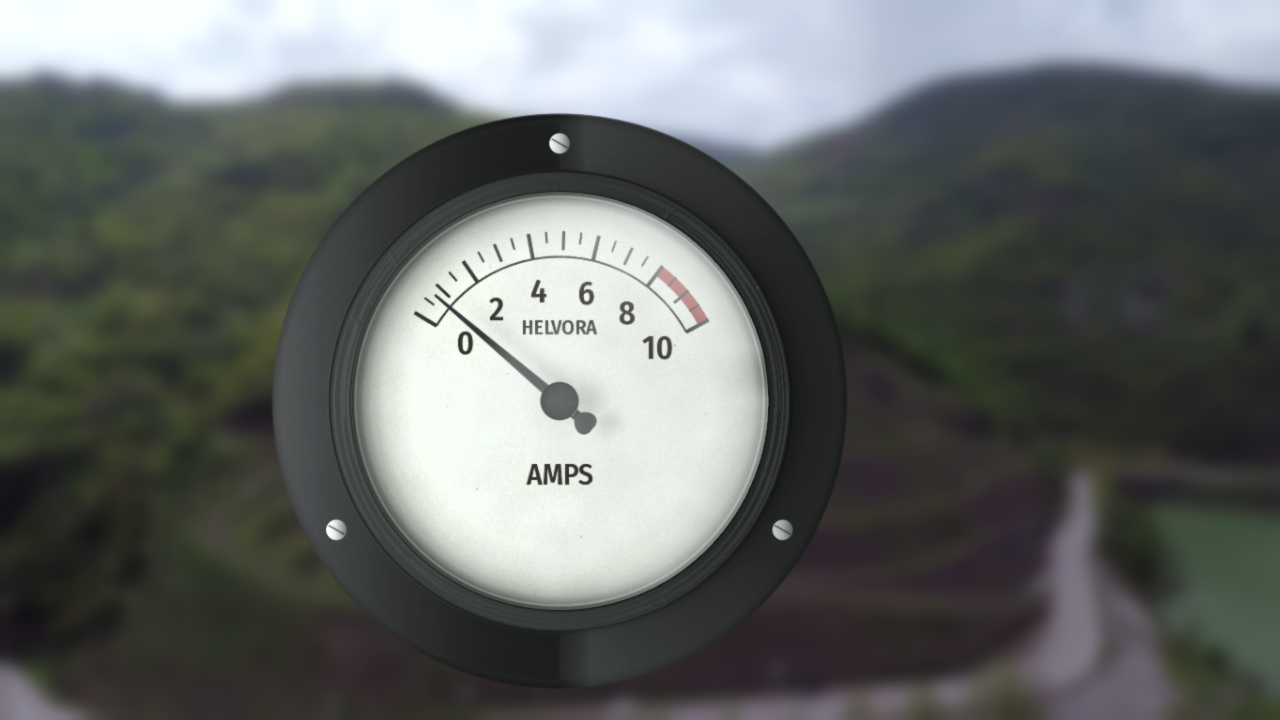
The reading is **0.75** A
